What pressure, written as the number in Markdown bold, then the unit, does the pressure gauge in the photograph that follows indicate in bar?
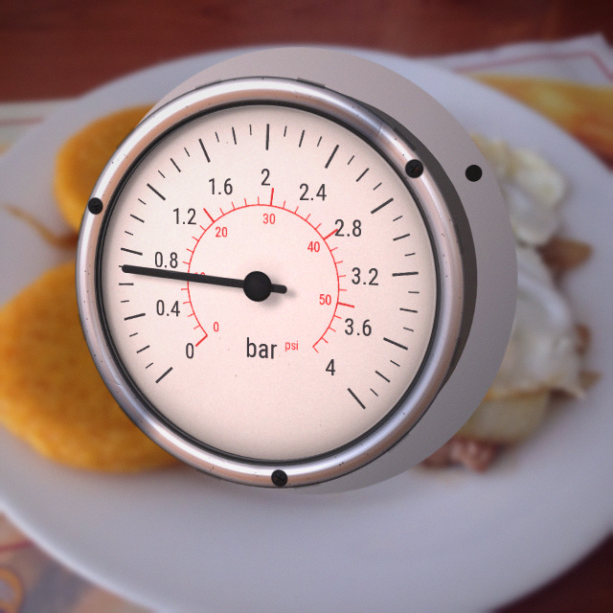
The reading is **0.7** bar
